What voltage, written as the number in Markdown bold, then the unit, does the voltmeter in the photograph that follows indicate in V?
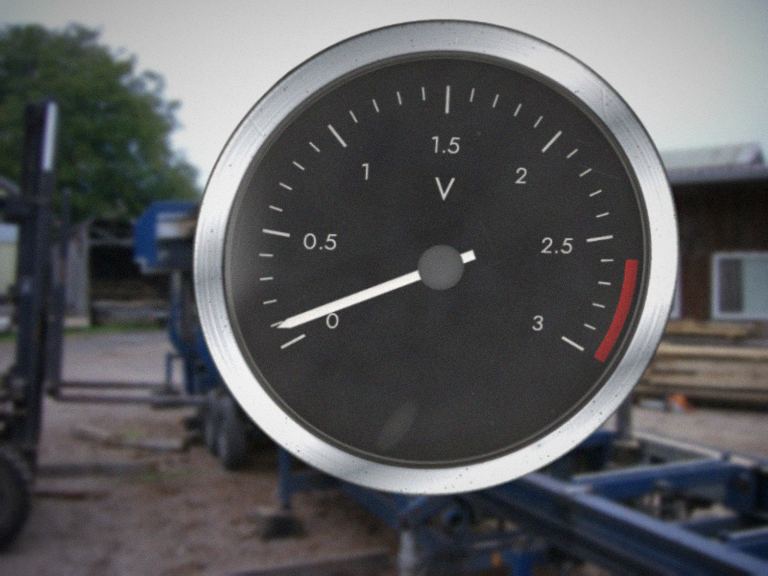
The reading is **0.1** V
